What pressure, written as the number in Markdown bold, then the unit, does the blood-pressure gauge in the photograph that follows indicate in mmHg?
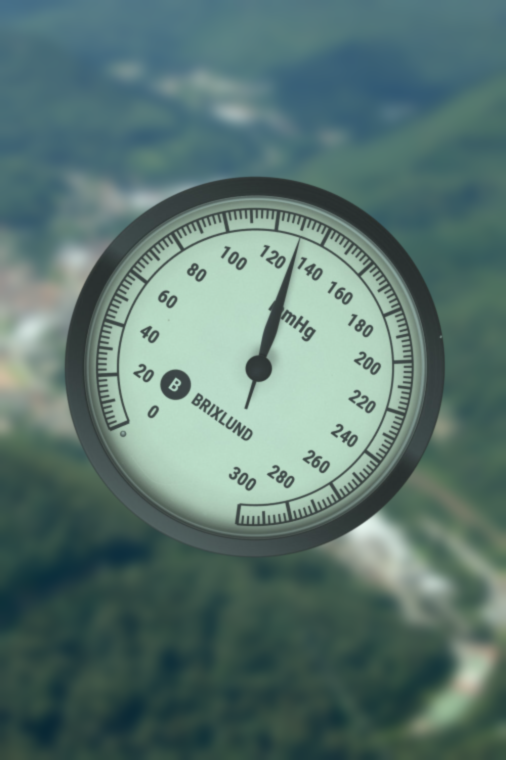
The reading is **130** mmHg
